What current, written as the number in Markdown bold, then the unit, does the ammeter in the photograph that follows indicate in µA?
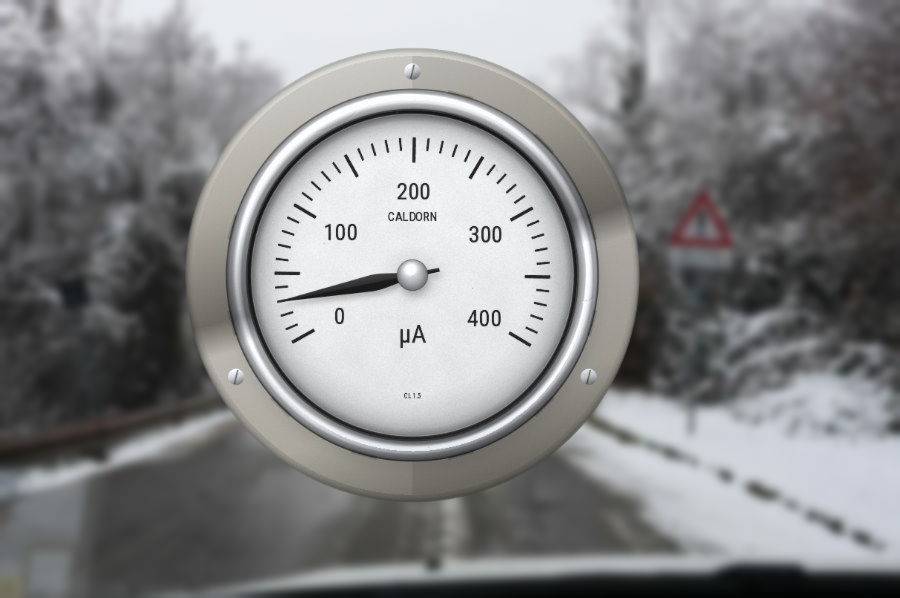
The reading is **30** µA
